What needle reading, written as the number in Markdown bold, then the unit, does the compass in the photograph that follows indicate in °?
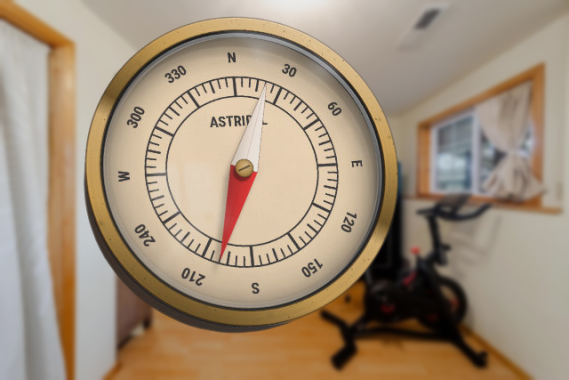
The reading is **200** °
